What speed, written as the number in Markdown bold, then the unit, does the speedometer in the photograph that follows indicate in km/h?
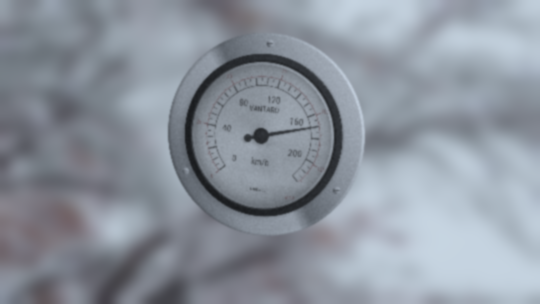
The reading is **170** km/h
